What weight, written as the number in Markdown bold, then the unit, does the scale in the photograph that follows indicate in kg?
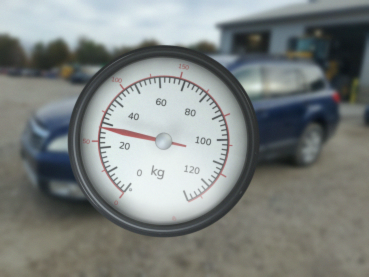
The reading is **28** kg
